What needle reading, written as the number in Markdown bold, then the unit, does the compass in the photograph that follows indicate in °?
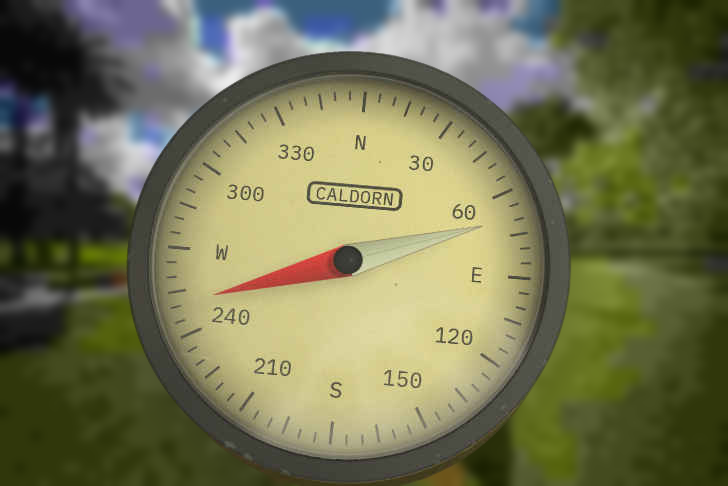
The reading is **250** °
